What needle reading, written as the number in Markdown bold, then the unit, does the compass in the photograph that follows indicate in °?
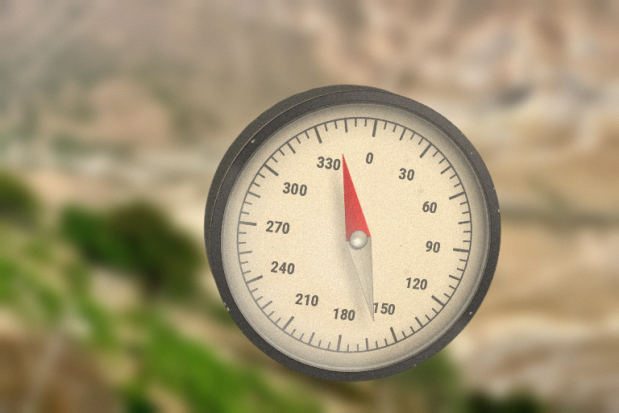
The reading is **340** °
